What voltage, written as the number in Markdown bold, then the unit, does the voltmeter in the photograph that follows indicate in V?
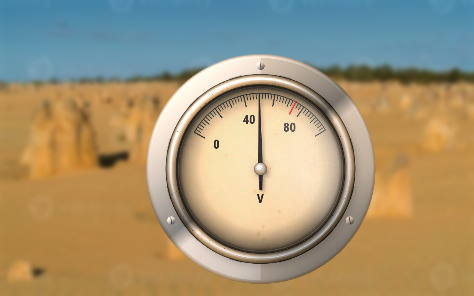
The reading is **50** V
